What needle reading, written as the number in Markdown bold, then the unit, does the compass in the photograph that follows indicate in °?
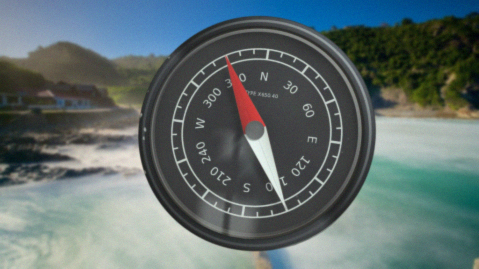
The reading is **330** °
